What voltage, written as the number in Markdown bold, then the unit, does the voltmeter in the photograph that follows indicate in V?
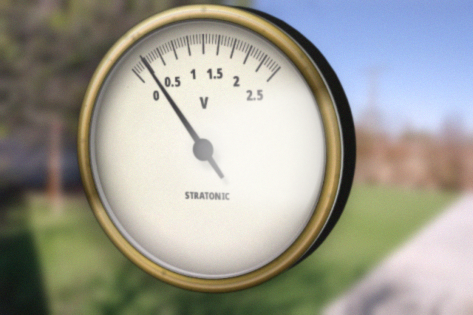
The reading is **0.25** V
